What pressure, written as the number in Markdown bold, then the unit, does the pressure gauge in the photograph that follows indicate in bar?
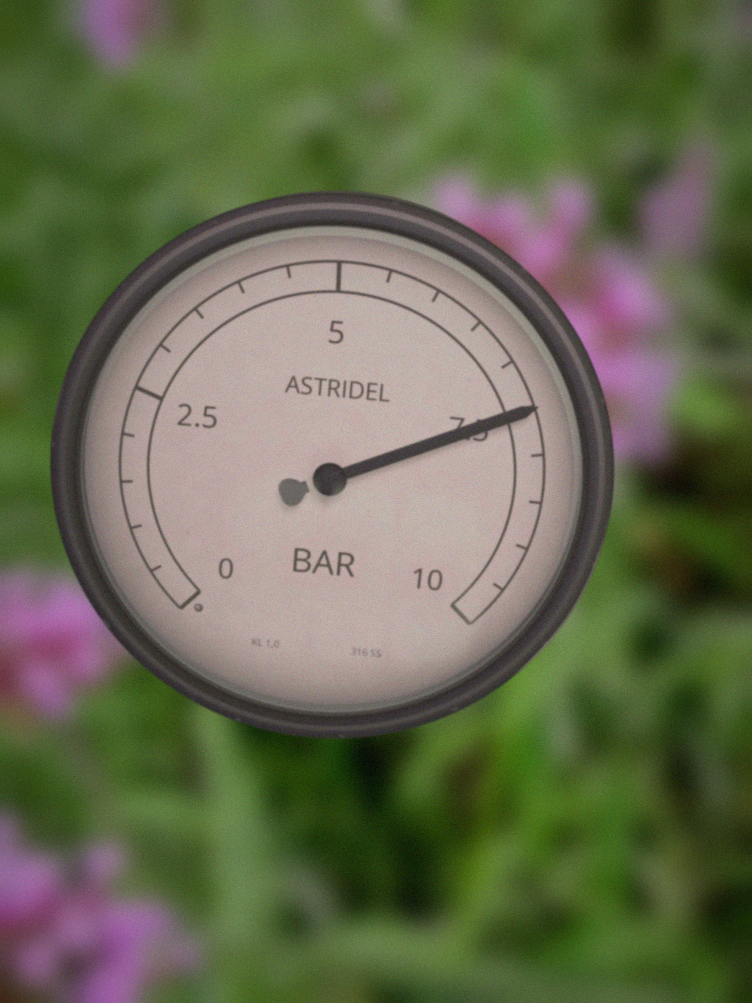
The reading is **7.5** bar
